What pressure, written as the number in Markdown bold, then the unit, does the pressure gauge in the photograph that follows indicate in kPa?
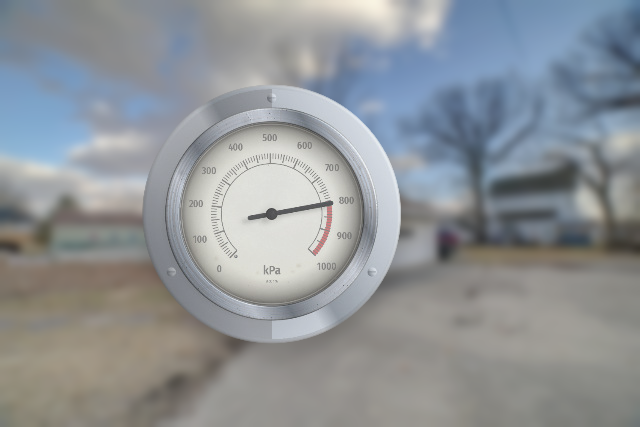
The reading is **800** kPa
